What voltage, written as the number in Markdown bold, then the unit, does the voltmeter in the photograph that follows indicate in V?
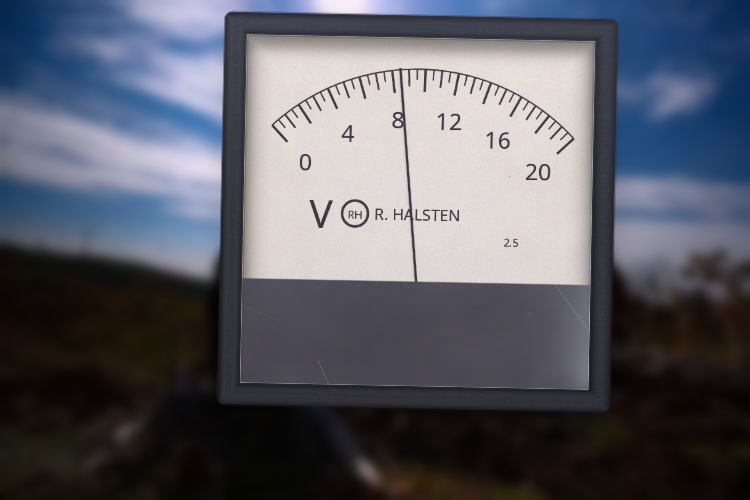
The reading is **8.5** V
